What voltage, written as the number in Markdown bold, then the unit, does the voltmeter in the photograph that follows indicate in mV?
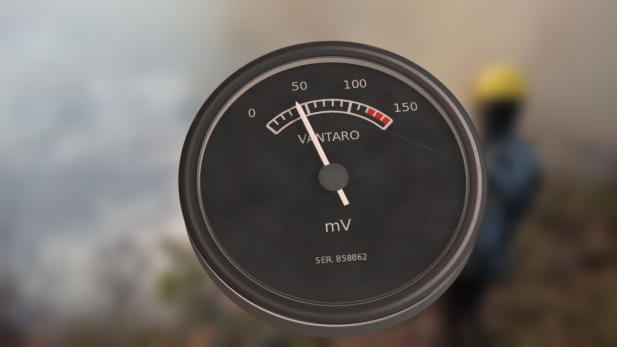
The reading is **40** mV
